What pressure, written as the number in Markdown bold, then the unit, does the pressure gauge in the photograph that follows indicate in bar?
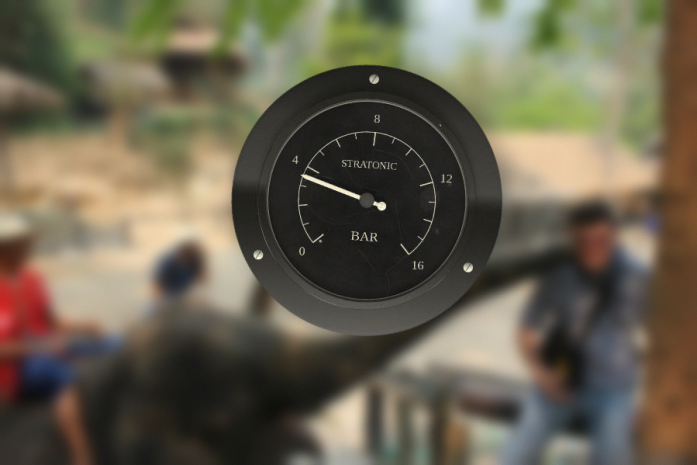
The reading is **3.5** bar
